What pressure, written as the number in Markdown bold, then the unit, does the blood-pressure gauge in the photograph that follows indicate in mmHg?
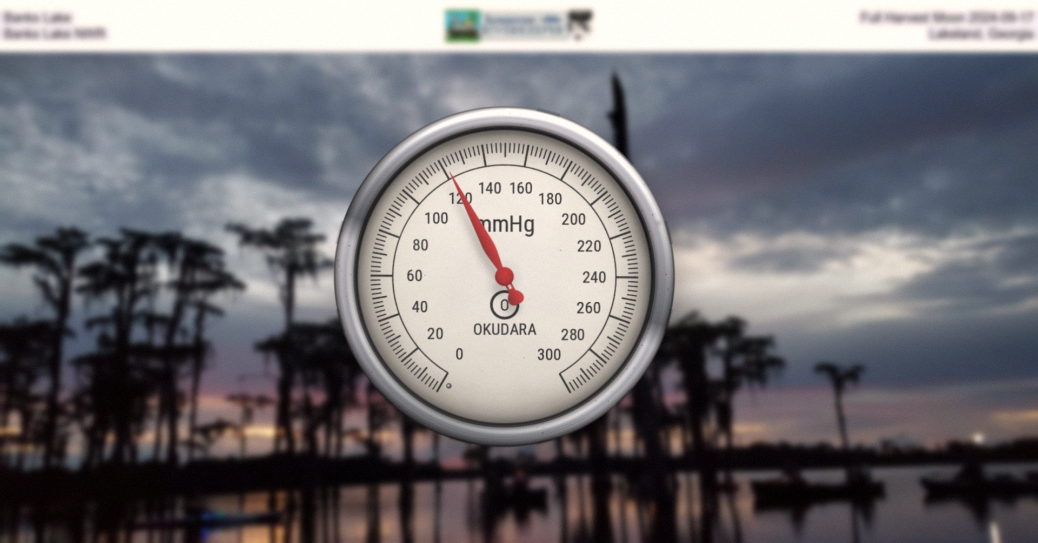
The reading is **122** mmHg
